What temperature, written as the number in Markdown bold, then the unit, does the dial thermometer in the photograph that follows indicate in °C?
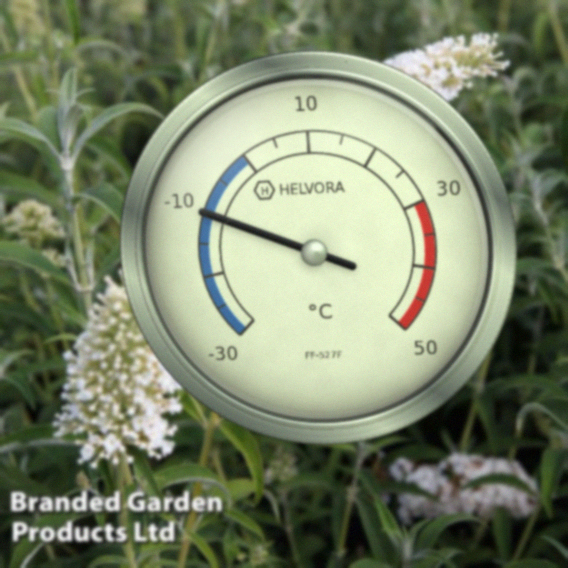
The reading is **-10** °C
